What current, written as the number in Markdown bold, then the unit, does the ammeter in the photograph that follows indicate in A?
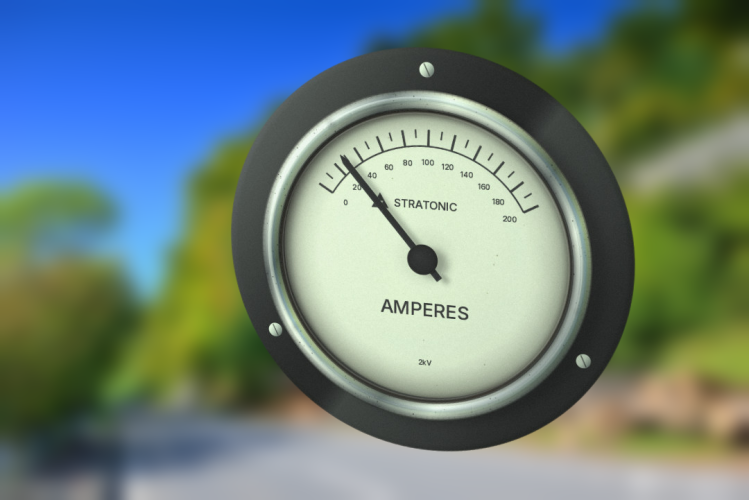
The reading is **30** A
